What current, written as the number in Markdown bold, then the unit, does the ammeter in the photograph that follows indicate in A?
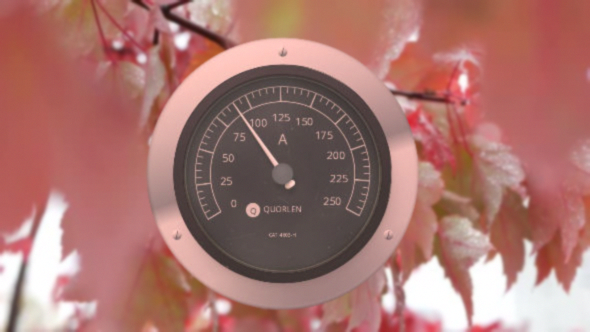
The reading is **90** A
